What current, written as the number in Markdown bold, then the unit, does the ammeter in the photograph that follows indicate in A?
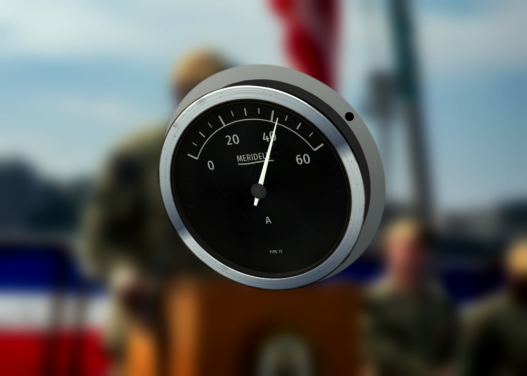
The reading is **42.5** A
